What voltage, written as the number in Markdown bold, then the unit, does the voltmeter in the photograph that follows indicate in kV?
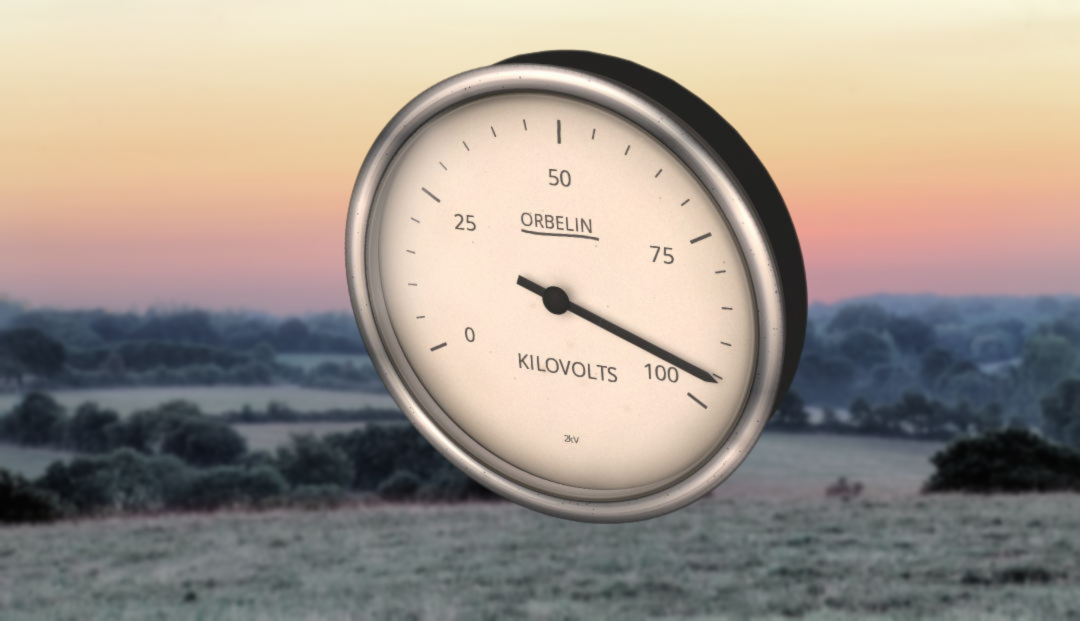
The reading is **95** kV
